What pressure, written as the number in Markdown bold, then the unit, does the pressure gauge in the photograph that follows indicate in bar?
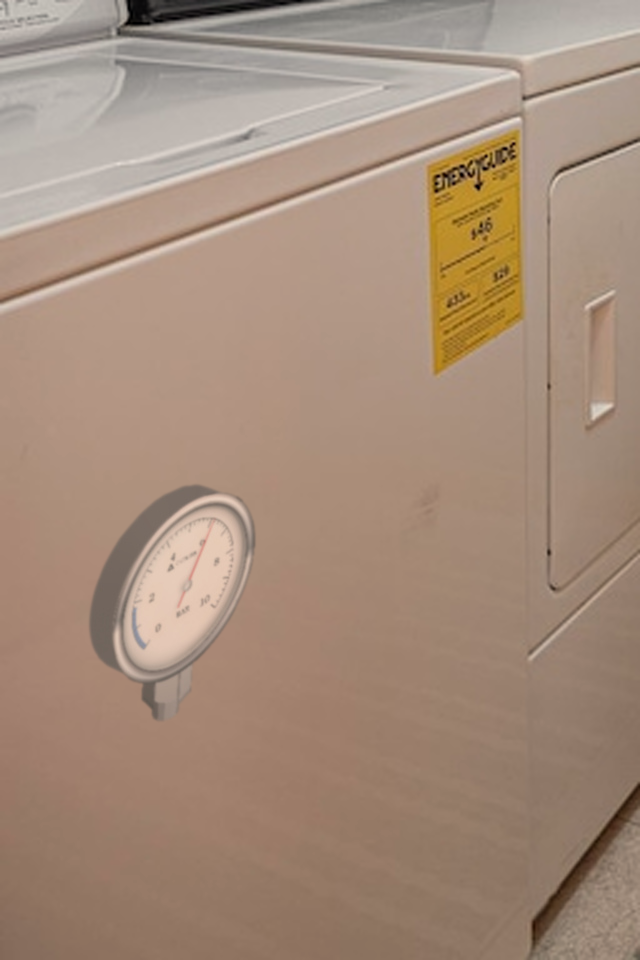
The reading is **6** bar
